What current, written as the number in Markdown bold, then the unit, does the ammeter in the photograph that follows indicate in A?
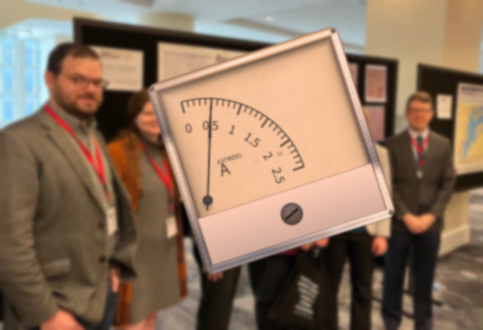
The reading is **0.5** A
